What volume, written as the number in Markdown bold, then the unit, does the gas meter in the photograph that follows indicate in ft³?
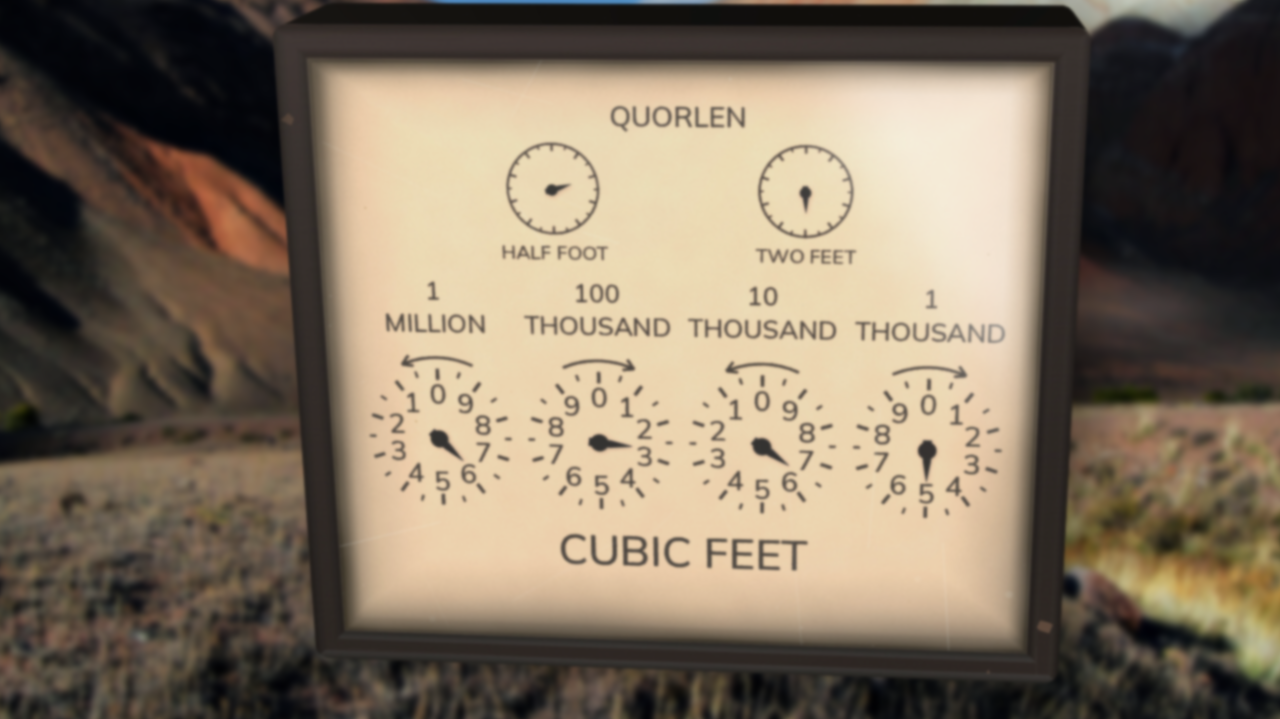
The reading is **626500** ft³
